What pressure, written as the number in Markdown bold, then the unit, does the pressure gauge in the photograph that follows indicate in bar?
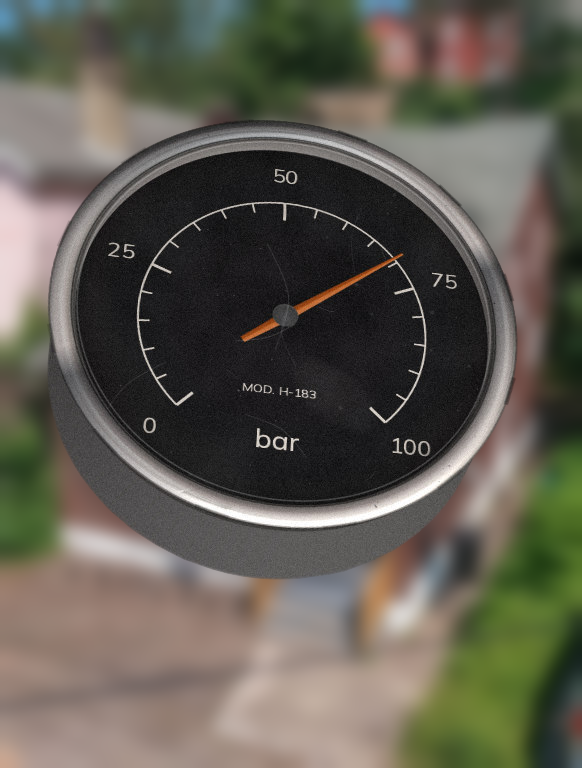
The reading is **70** bar
